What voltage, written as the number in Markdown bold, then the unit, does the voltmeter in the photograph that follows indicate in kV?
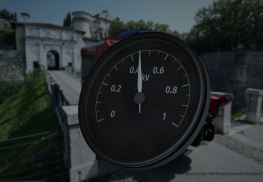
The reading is **0.45** kV
